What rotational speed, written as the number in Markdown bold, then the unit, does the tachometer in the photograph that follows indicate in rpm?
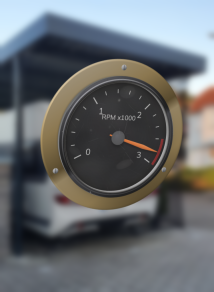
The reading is **2800** rpm
